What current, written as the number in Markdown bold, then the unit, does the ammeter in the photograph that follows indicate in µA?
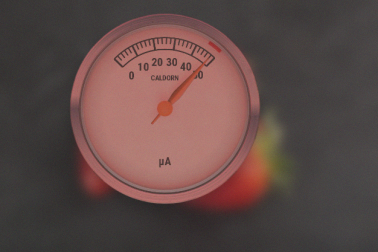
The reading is **48** µA
